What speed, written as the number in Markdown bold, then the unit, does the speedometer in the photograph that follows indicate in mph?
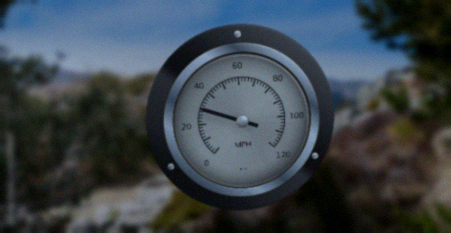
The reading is **30** mph
